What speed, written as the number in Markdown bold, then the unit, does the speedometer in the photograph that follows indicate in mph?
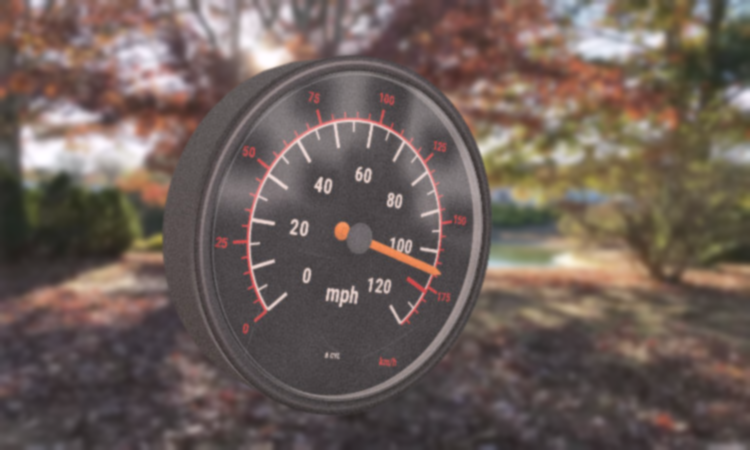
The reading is **105** mph
